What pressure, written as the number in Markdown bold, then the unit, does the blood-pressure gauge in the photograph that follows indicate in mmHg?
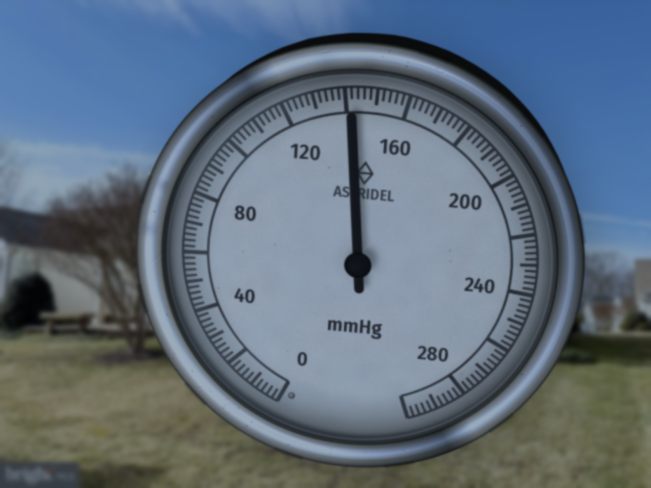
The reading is **142** mmHg
